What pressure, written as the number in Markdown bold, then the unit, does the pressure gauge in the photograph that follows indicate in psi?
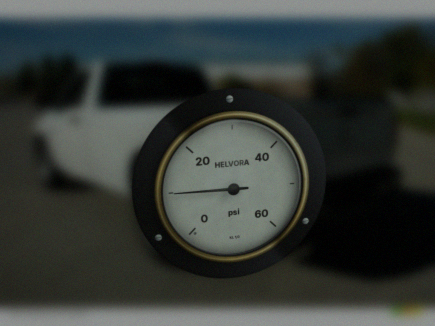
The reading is **10** psi
